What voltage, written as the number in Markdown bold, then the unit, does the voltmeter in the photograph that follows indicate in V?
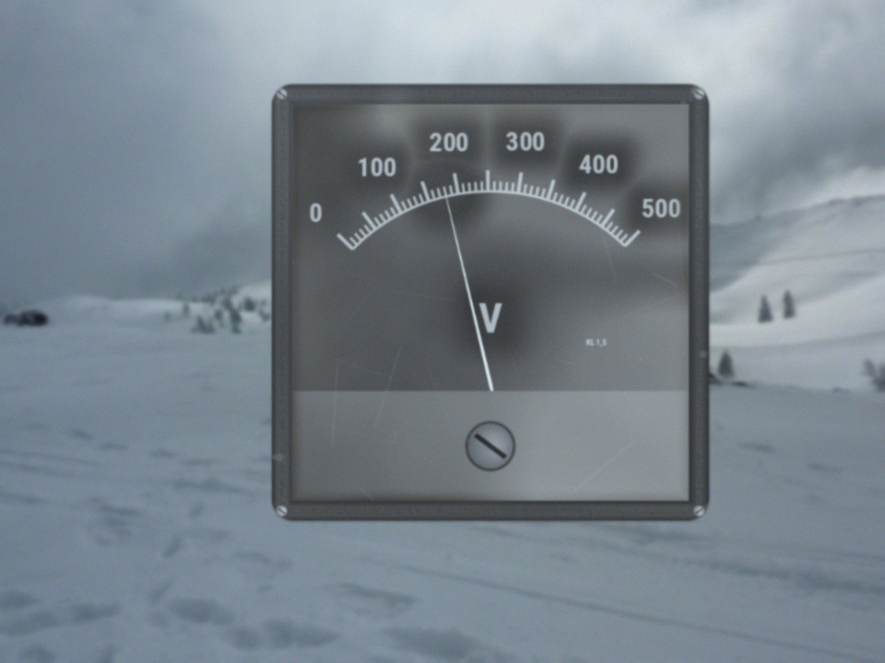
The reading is **180** V
